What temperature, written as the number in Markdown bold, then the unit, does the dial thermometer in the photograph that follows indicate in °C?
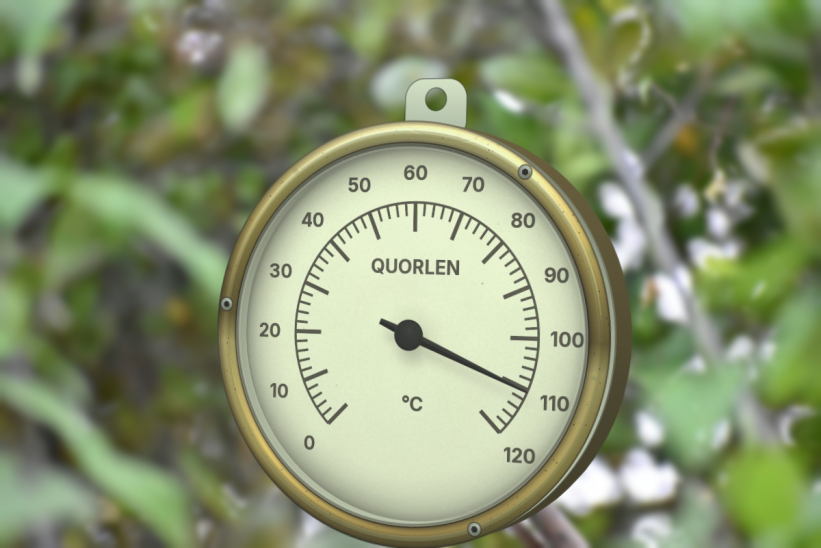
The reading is **110** °C
